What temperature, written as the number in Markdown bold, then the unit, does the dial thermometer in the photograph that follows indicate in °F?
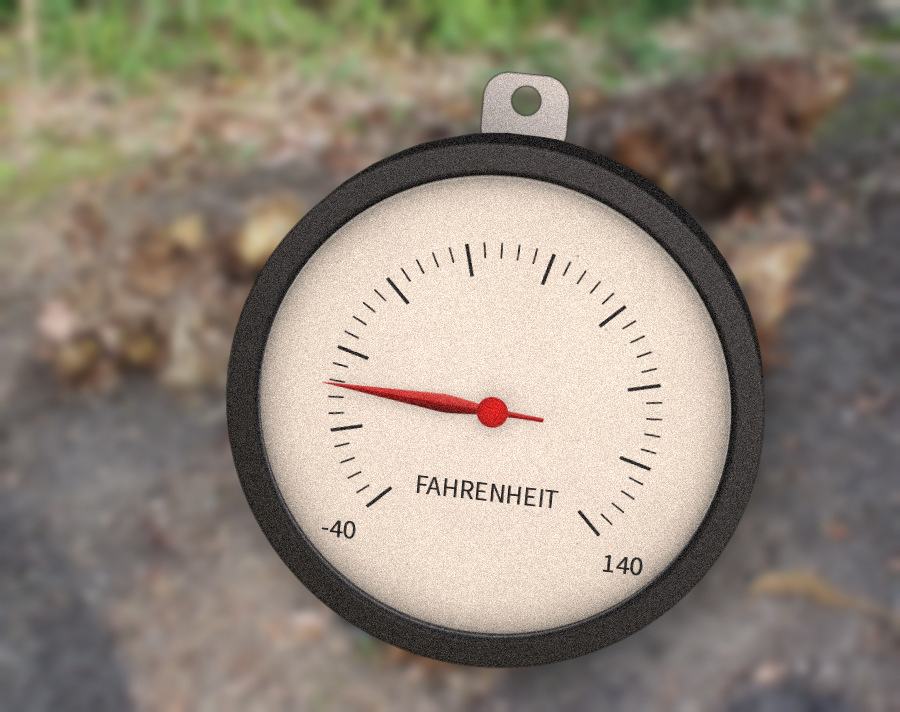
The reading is **-8** °F
